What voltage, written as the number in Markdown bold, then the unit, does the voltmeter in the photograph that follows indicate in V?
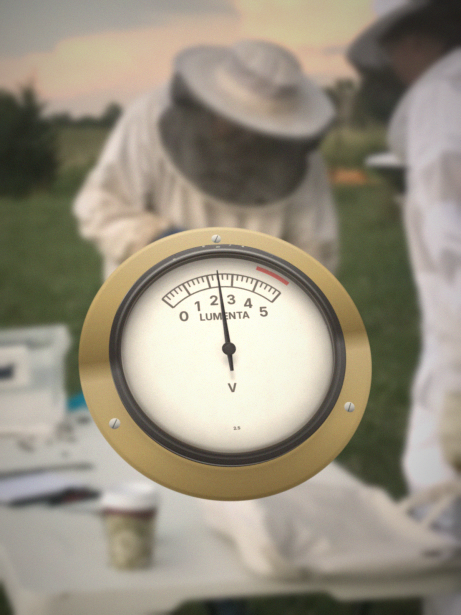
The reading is **2.4** V
